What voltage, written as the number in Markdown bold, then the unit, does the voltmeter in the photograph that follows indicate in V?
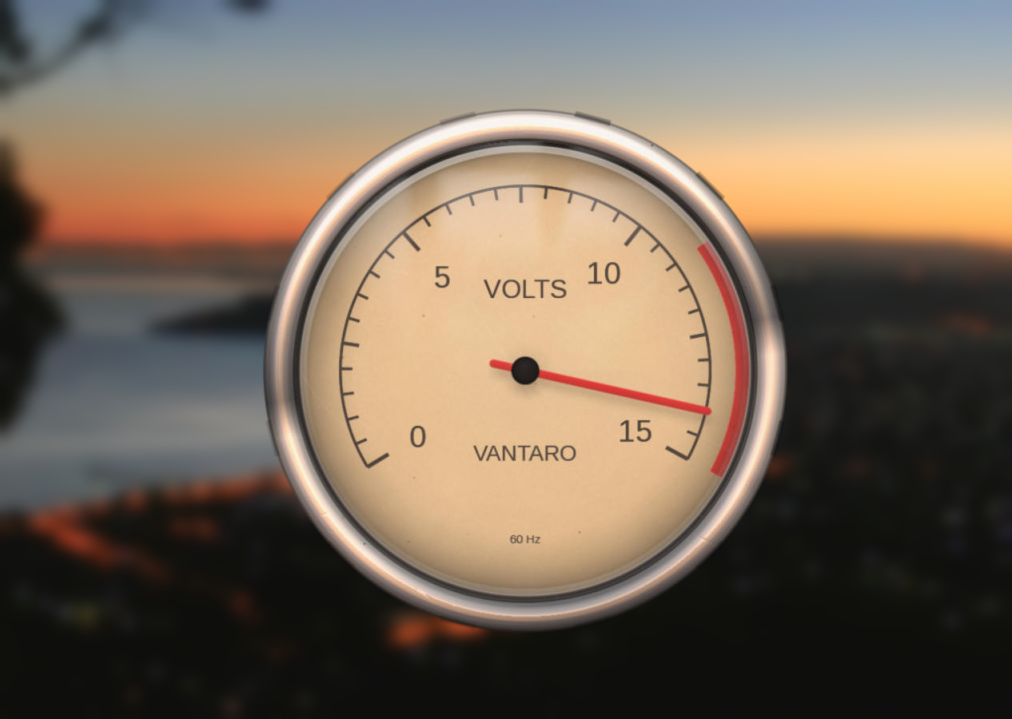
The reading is **14** V
